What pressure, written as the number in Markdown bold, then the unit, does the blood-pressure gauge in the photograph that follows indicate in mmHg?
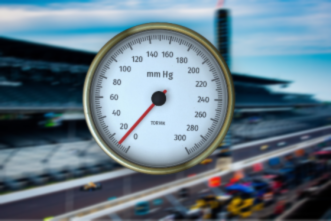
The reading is **10** mmHg
